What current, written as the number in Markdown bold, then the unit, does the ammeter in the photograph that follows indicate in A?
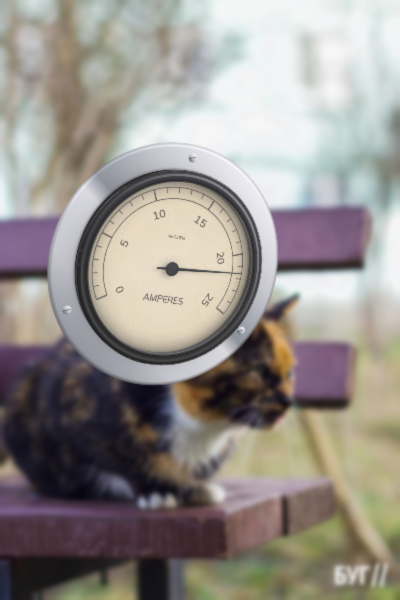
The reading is **21.5** A
